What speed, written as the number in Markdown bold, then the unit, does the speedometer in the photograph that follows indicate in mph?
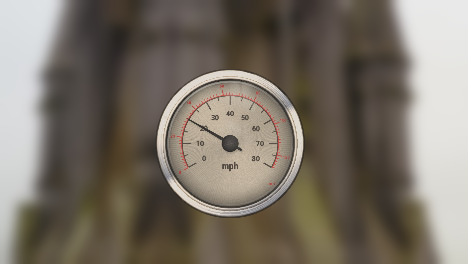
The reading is **20** mph
